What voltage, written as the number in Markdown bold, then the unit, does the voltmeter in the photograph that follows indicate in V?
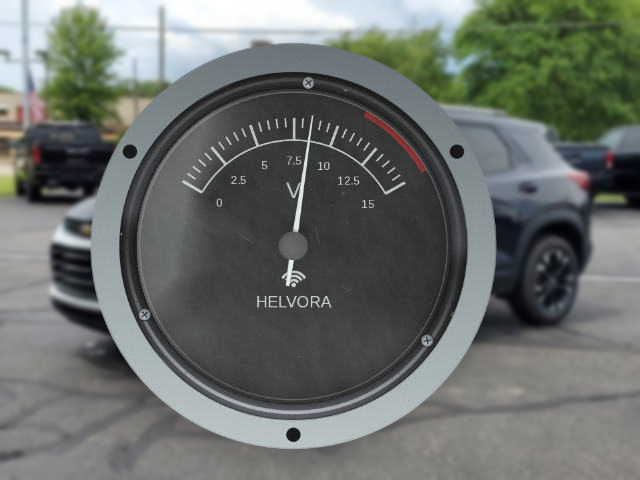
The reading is **8.5** V
